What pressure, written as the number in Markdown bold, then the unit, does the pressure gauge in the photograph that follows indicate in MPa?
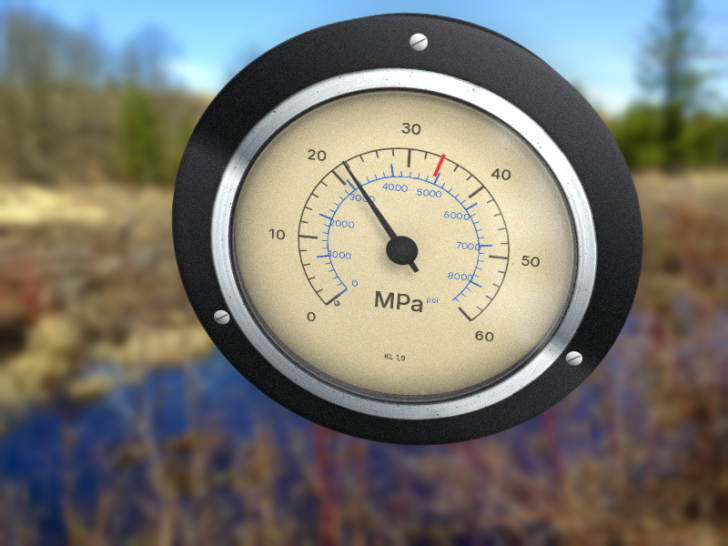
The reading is **22** MPa
